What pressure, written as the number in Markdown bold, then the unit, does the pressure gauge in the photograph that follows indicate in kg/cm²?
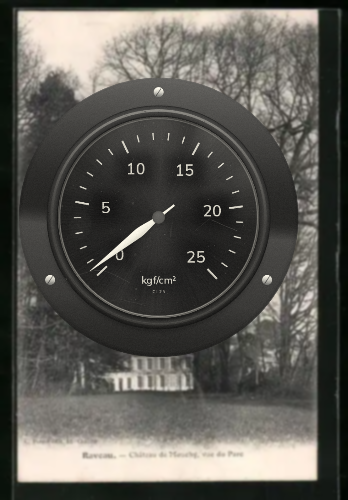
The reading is **0.5** kg/cm²
